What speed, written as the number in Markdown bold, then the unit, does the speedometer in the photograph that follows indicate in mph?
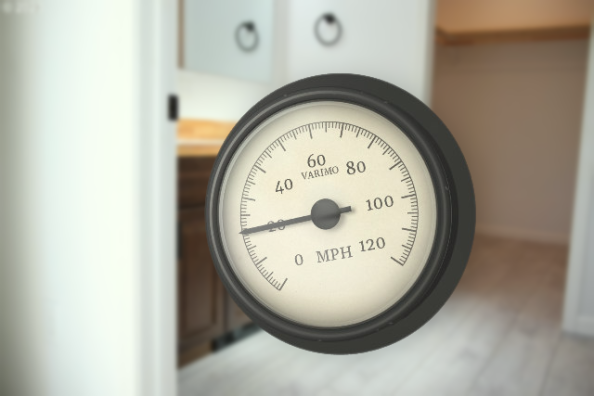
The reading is **20** mph
